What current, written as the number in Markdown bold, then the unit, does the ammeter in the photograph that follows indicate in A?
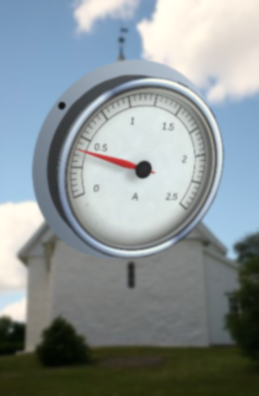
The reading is **0.4** A
